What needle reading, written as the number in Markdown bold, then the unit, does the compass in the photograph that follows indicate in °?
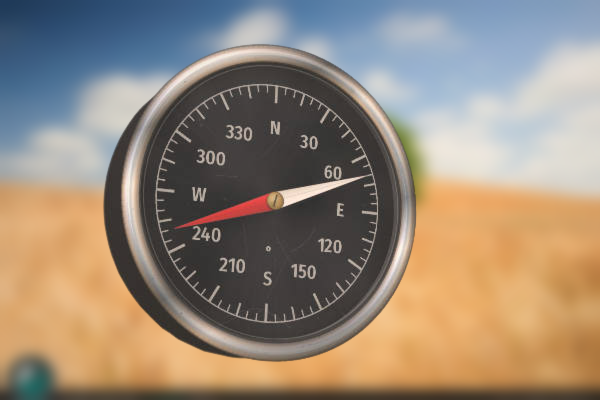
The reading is **250** °
